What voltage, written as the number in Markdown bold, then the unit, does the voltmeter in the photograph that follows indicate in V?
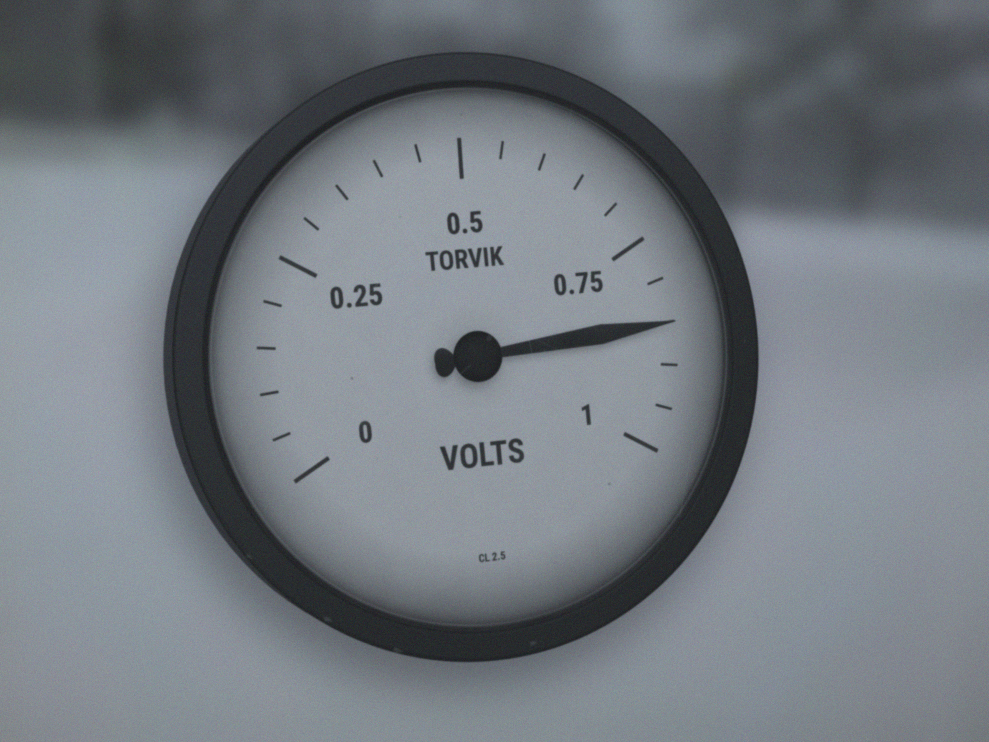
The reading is **0.85** V
